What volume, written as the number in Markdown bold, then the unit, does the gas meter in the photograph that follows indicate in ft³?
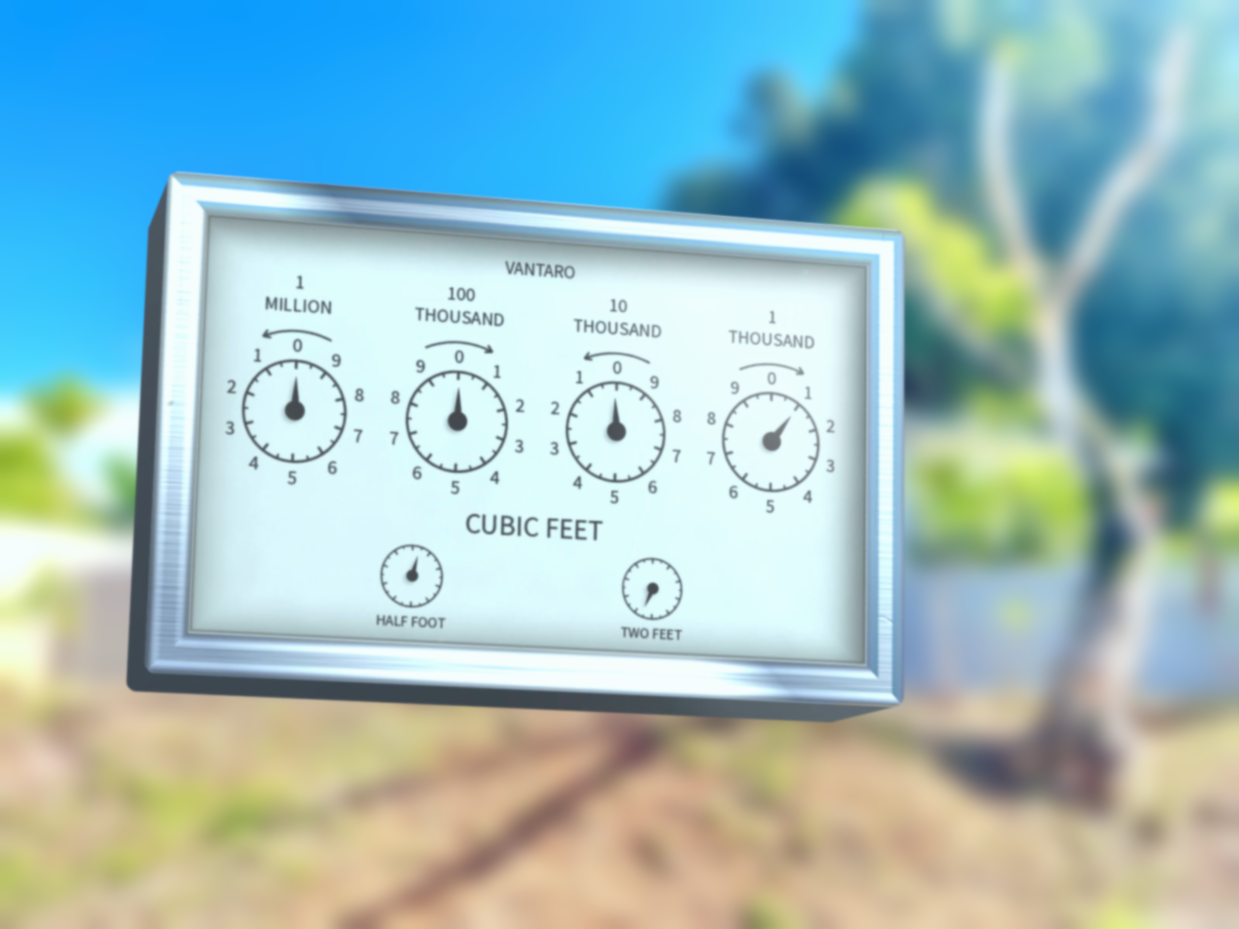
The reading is **100** ft³
